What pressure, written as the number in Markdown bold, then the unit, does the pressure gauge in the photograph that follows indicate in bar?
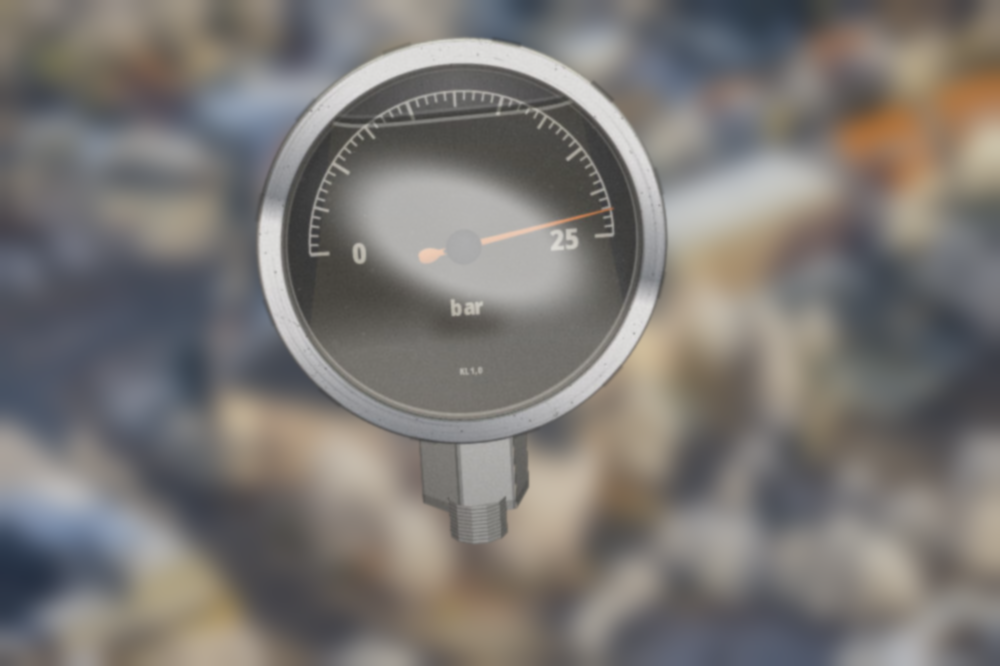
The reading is **23.5** bar
